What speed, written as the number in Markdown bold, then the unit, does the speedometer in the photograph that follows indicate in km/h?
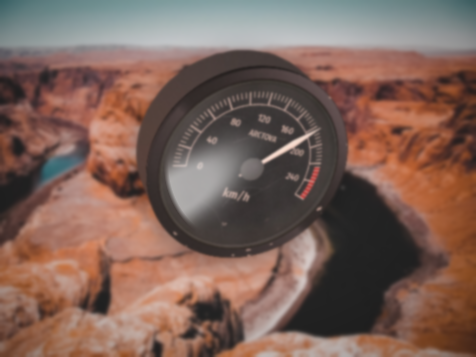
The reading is **180** km/h
